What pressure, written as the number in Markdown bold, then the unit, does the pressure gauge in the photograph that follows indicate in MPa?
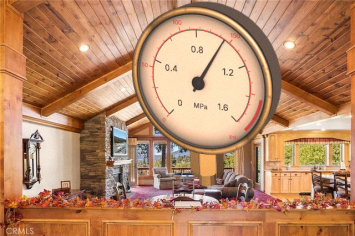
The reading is **1** MPa
